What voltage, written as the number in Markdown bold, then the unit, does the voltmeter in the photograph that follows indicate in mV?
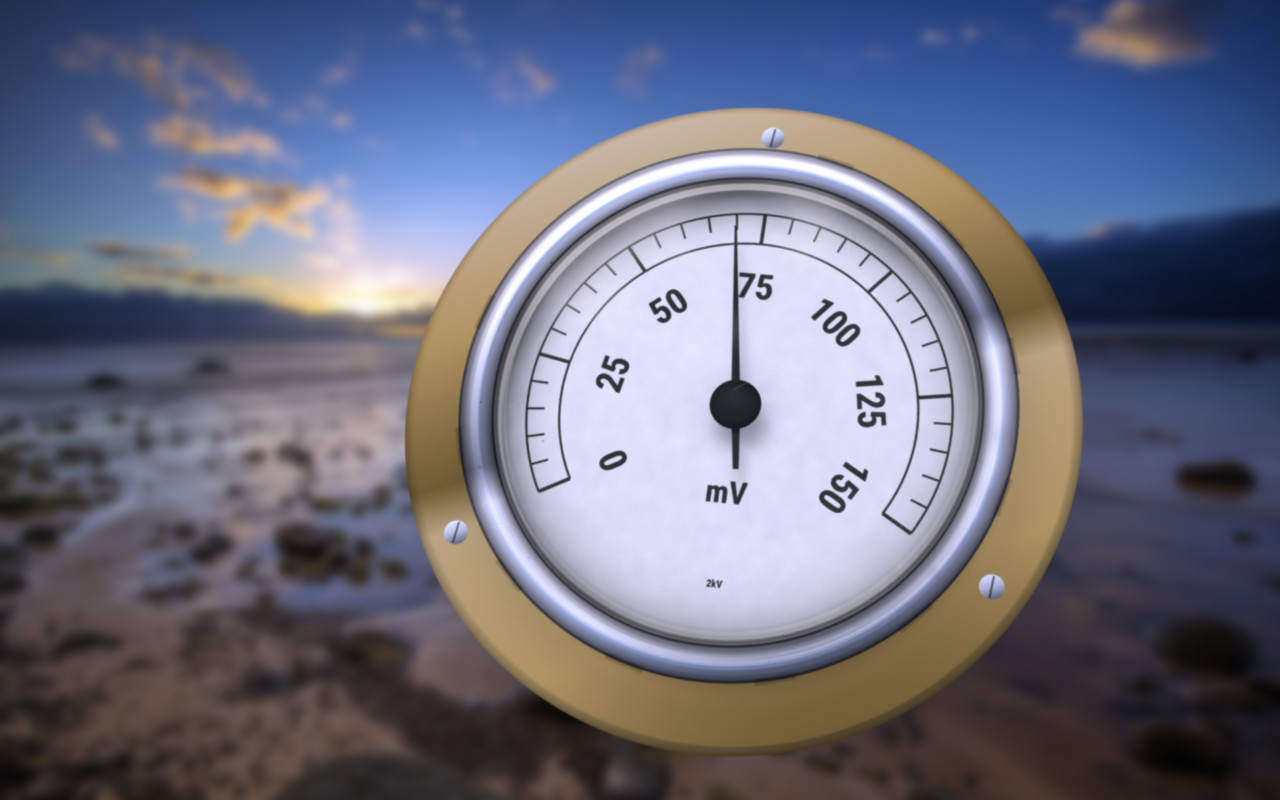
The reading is **70** mV
